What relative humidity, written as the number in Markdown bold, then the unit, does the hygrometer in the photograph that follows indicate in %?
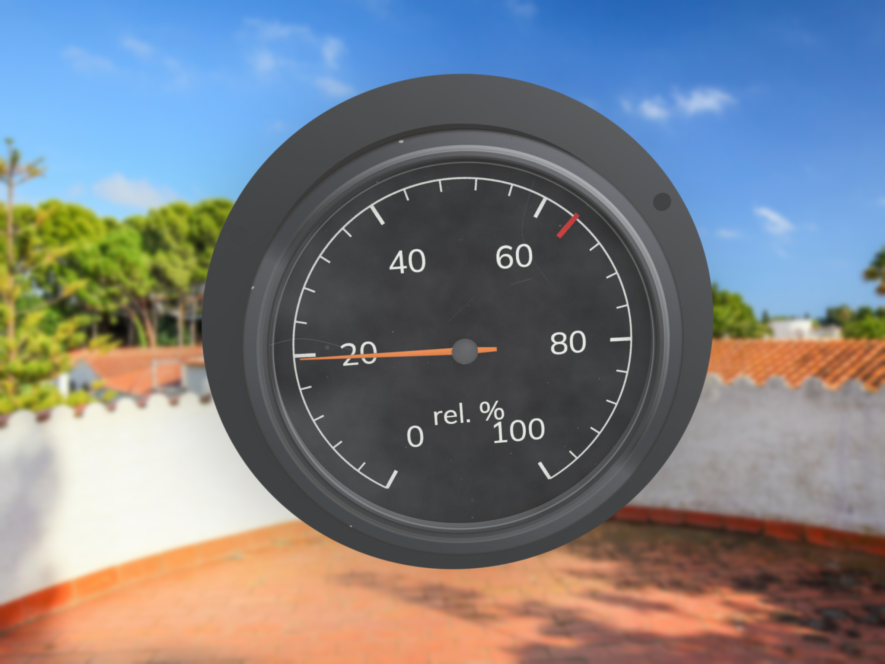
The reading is **20** %
